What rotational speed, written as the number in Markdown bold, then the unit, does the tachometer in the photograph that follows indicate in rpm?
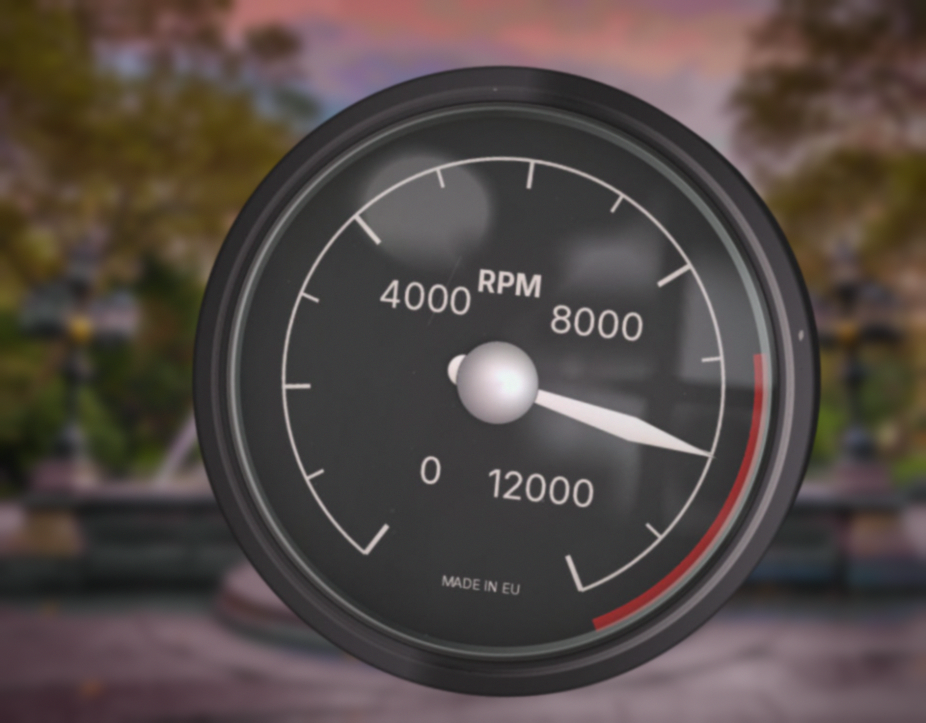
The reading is **10000** rpm
